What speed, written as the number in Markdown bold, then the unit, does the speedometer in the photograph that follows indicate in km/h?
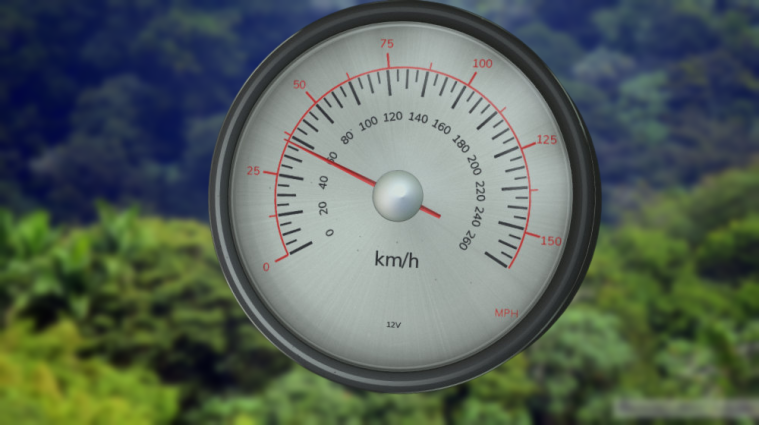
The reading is **57.5** km/h
